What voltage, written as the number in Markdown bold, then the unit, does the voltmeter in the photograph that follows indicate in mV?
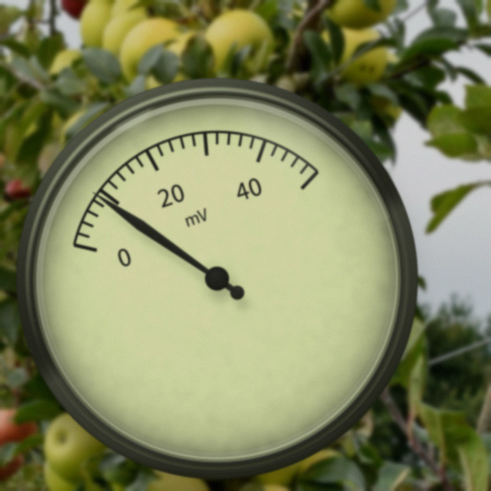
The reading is **9** mV
